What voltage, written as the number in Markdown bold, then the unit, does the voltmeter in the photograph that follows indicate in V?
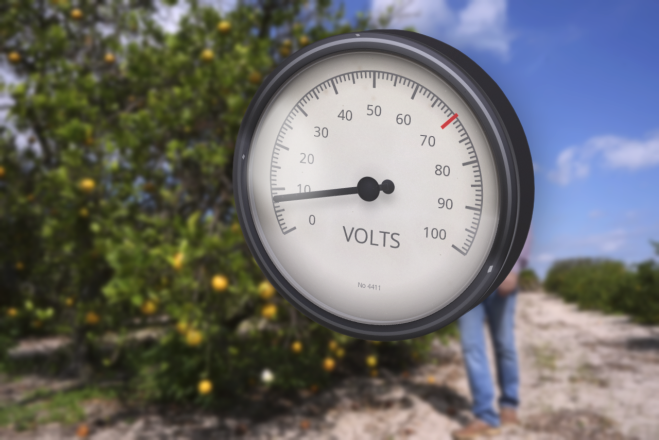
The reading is **8** V
